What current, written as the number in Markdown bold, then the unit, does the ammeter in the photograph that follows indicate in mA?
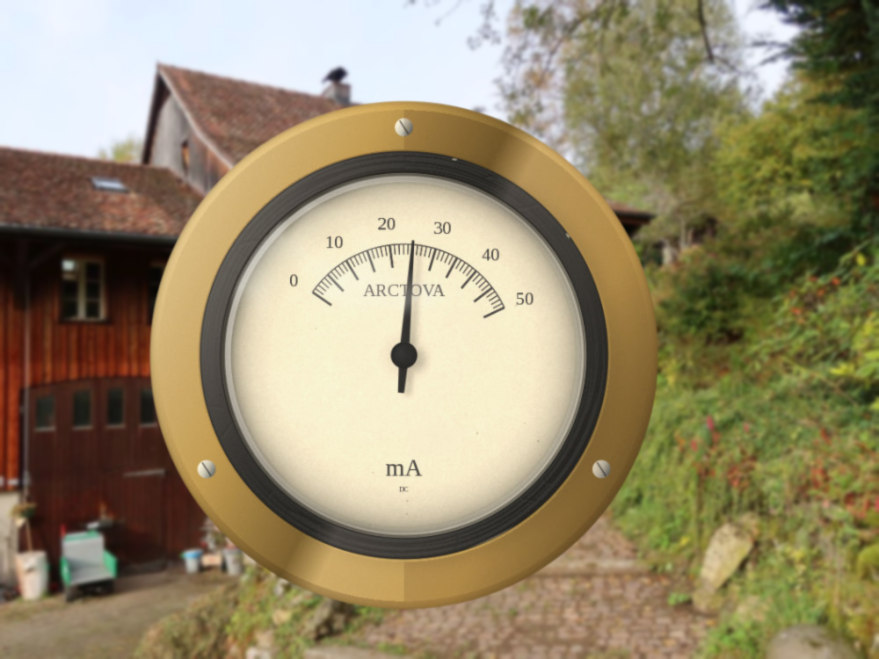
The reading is **25** mA
